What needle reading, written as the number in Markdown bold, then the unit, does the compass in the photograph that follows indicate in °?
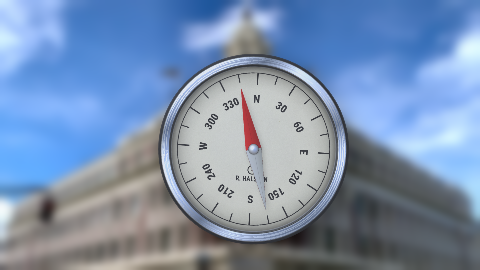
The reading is **345** °
